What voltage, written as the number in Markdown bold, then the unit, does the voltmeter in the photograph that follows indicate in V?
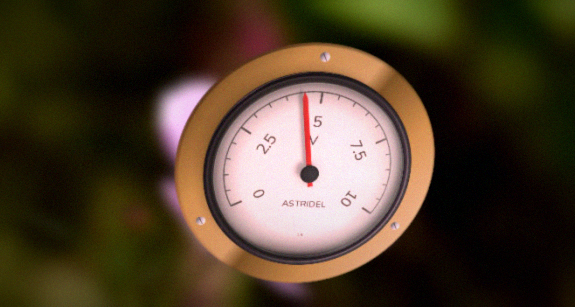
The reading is **4.5** V
